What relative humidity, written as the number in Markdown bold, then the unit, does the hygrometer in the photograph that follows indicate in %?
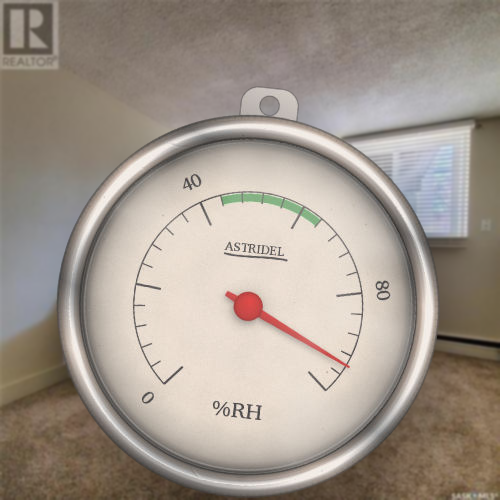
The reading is **94** %
